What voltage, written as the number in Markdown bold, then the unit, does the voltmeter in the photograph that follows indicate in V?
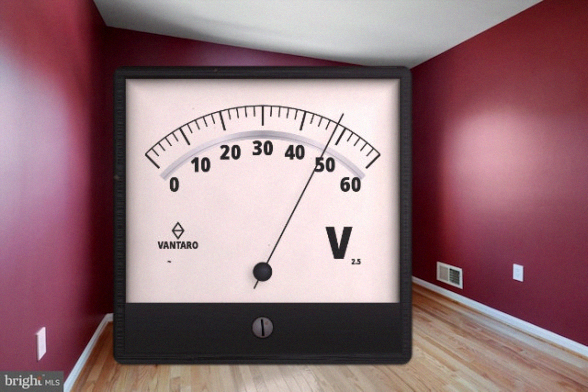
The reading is **48** V
